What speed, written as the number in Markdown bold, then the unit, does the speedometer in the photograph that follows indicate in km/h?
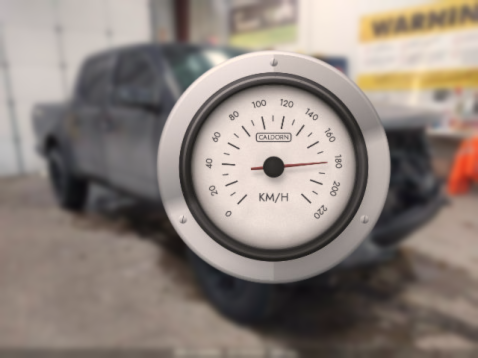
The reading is **180** km/h
